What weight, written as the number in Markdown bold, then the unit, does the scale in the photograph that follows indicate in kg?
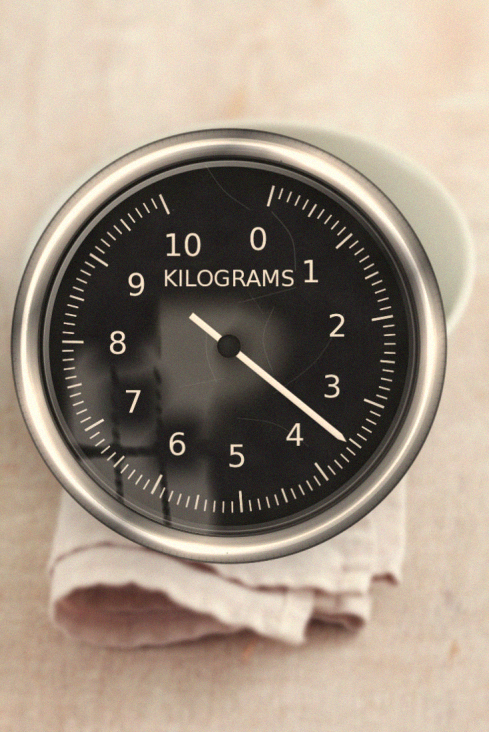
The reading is **3.55** kg
